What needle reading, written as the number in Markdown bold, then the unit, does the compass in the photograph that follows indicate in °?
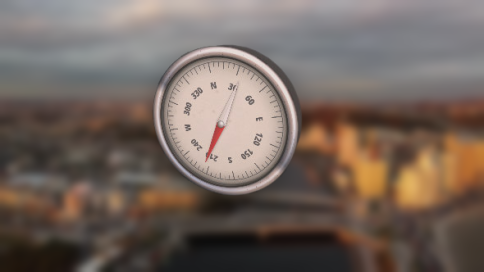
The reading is **215** °
